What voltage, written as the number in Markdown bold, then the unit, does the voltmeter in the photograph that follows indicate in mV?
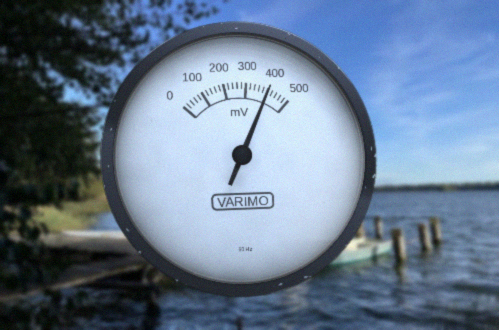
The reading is **400** mV
